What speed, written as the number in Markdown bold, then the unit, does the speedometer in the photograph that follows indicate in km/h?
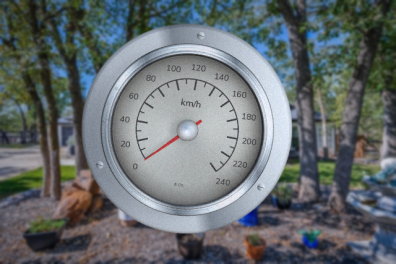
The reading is **0** km/h
